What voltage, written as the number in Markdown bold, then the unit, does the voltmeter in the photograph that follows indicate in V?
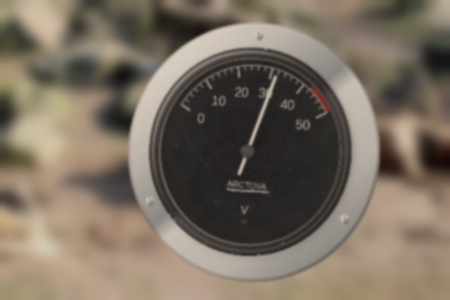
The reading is **32** V
